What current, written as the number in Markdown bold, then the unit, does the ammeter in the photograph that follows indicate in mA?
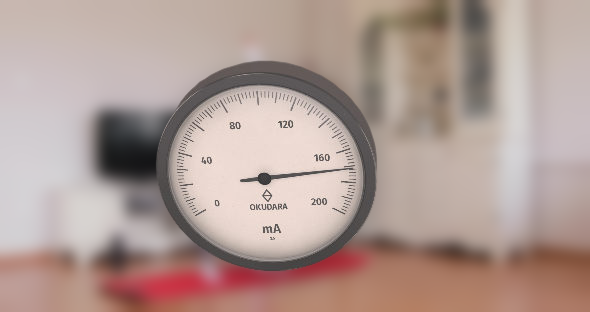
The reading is **170** mA
